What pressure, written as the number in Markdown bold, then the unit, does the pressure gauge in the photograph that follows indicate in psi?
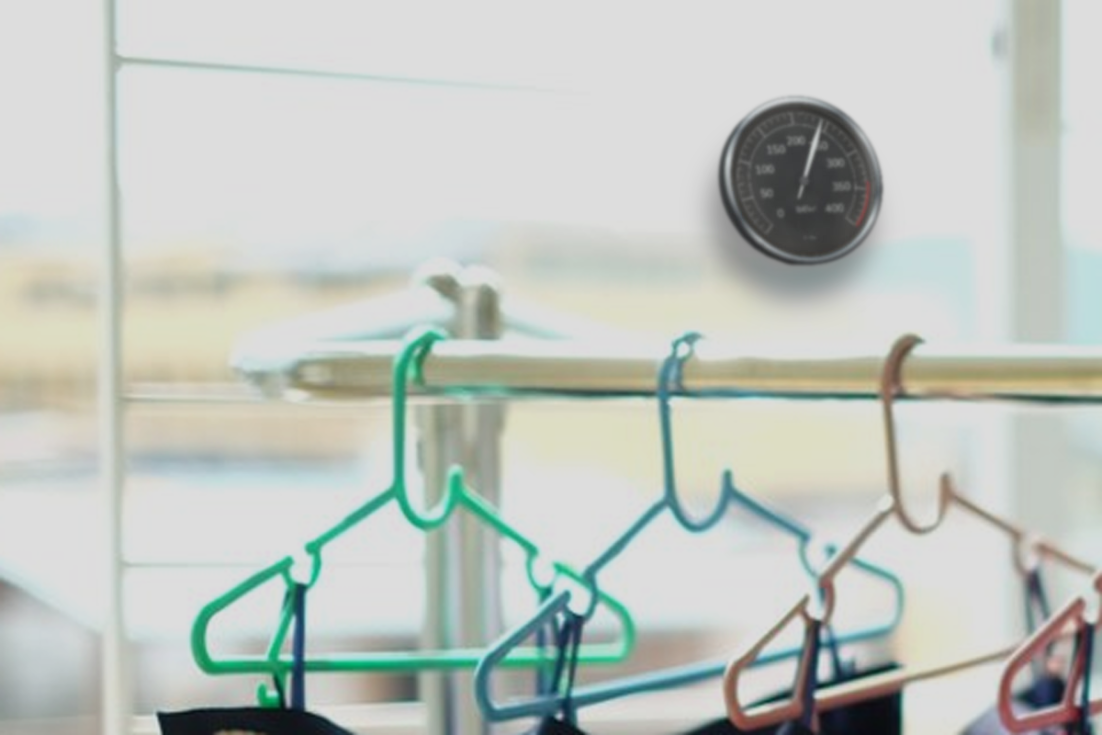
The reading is **240** psi
